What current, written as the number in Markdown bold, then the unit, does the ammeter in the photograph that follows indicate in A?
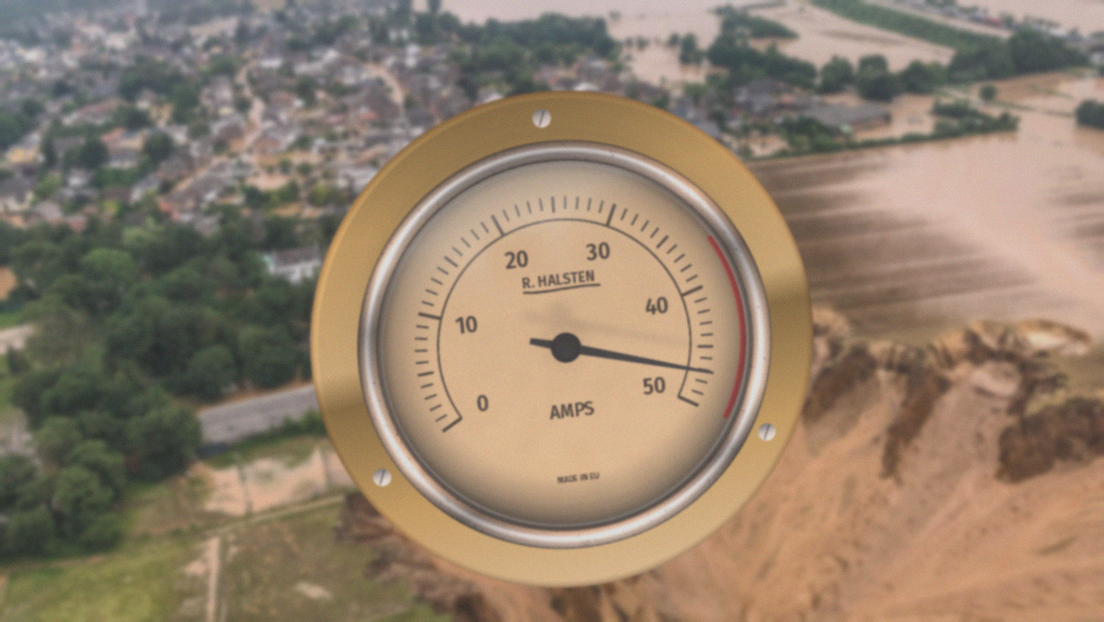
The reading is **47** A
